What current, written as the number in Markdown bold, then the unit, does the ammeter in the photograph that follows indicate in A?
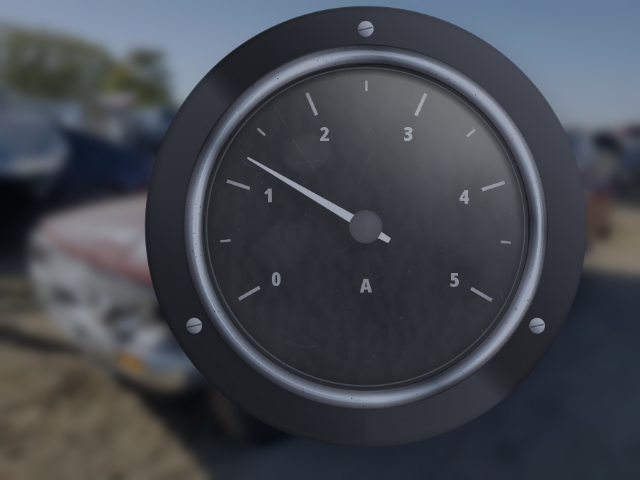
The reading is **1.25** A
